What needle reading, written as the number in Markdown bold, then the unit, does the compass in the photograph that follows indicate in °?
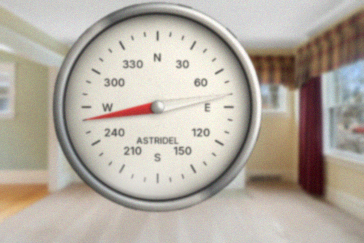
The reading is **260** °
